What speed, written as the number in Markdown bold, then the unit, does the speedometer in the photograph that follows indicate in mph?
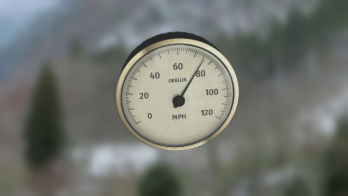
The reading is **75** mph
